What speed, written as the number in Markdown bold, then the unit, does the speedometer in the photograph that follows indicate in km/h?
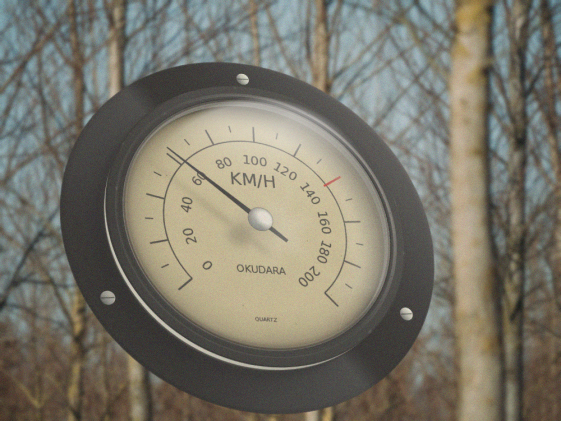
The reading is **60** km/h
